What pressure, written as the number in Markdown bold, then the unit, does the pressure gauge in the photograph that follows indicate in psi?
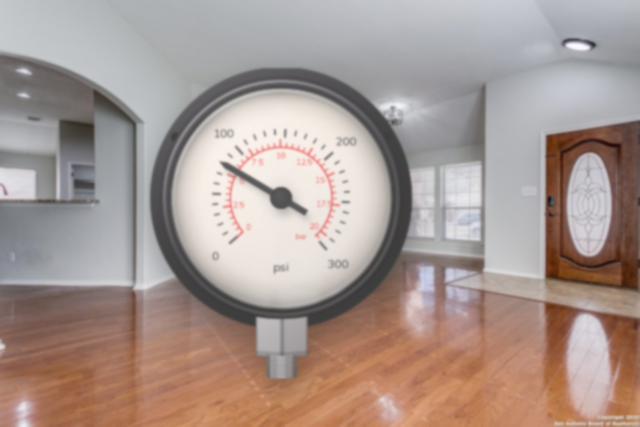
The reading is **80** psi
